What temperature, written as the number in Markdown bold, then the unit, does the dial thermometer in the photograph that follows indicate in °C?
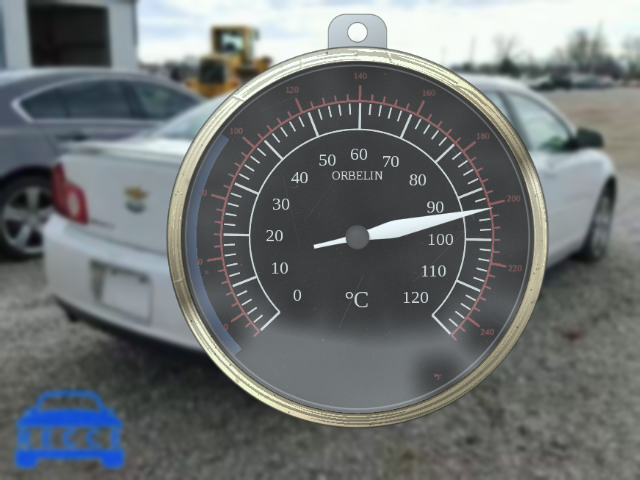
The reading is **94** °C
